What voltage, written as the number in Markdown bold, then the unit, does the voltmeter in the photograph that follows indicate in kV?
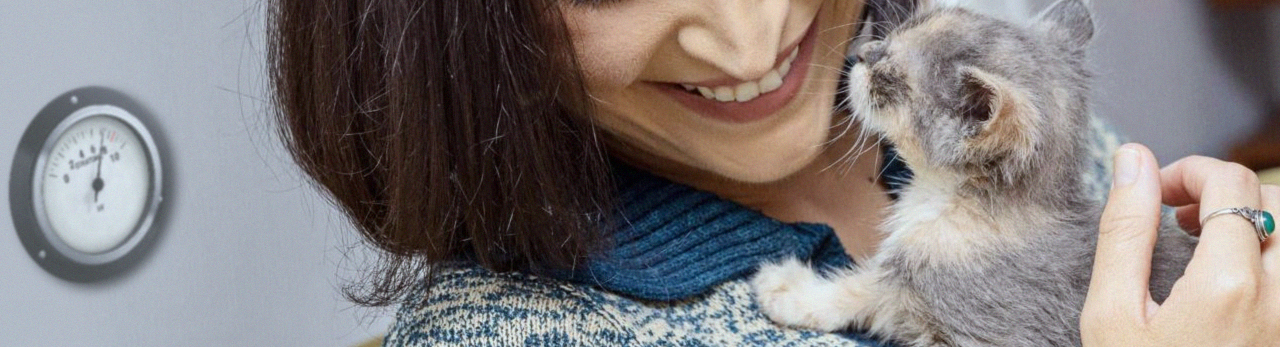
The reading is **7** kV
